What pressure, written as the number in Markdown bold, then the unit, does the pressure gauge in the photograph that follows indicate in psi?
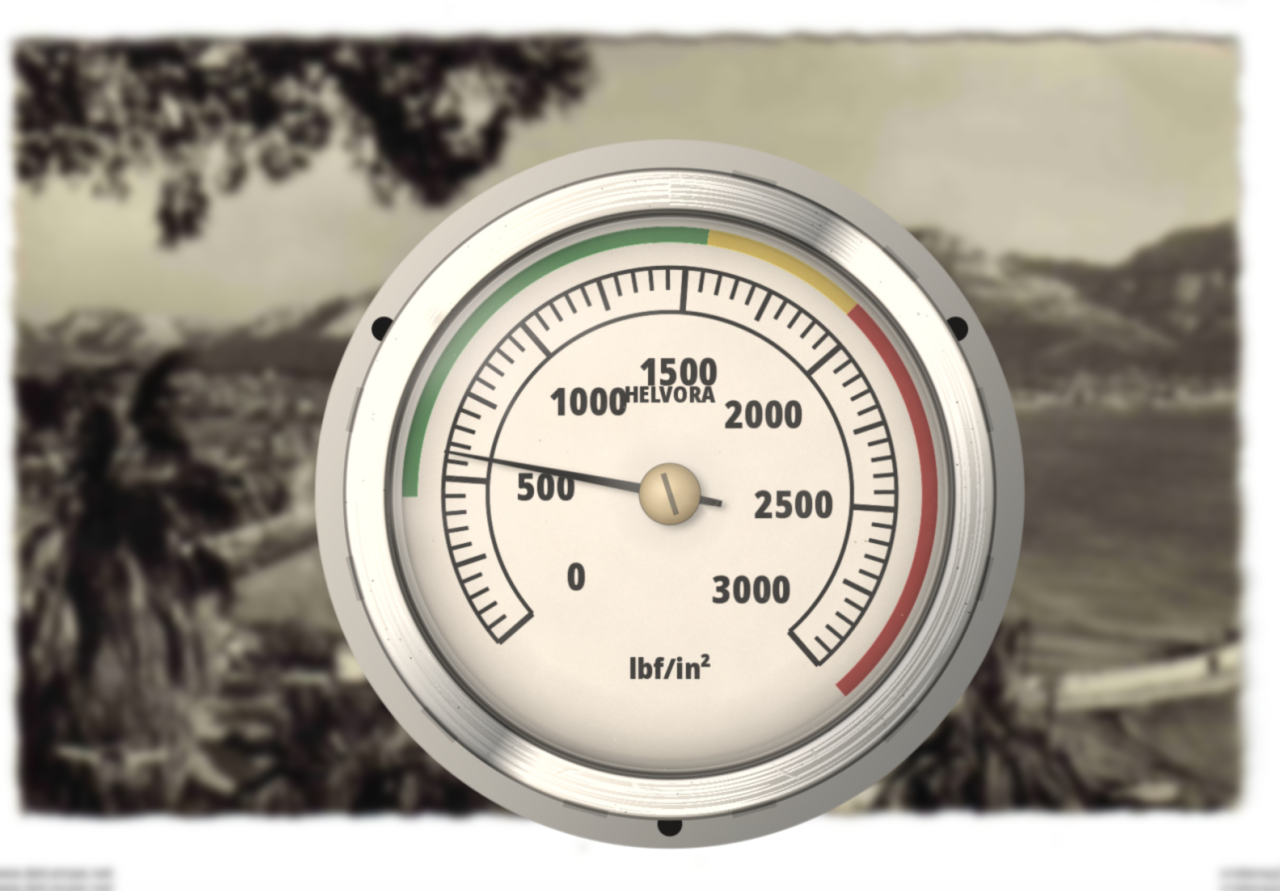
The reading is **575** psi
